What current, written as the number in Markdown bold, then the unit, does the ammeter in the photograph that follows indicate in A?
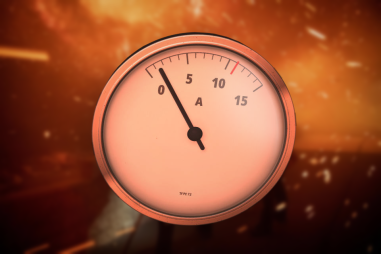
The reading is **1.5** A
